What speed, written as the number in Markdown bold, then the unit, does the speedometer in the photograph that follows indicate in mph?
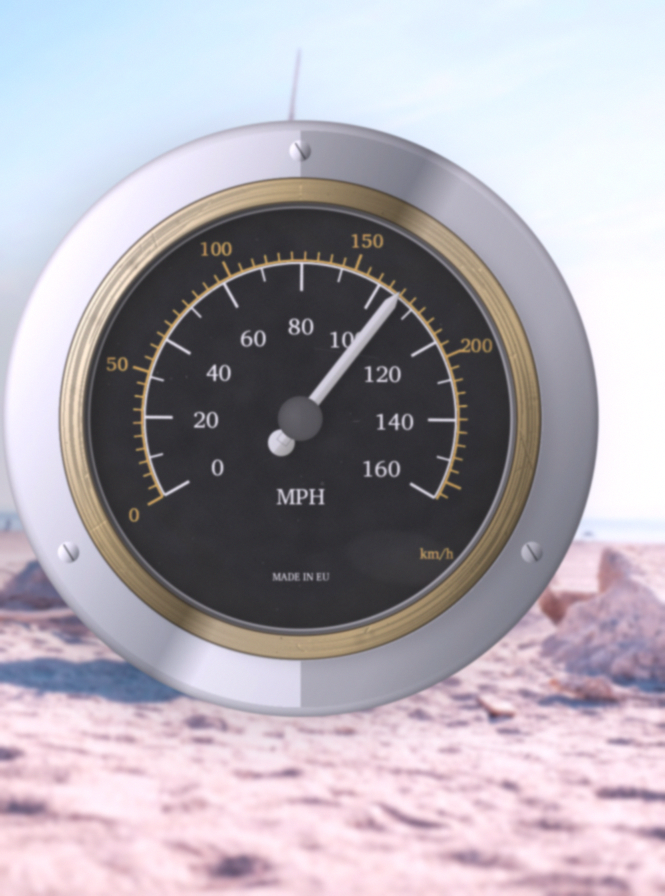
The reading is **105** mph
